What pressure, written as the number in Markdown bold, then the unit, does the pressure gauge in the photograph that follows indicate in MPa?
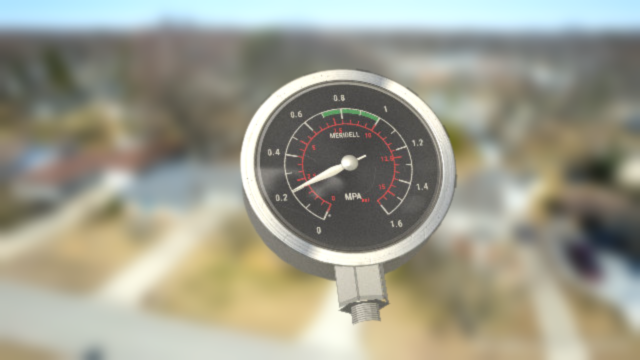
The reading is **0.2** MPa
